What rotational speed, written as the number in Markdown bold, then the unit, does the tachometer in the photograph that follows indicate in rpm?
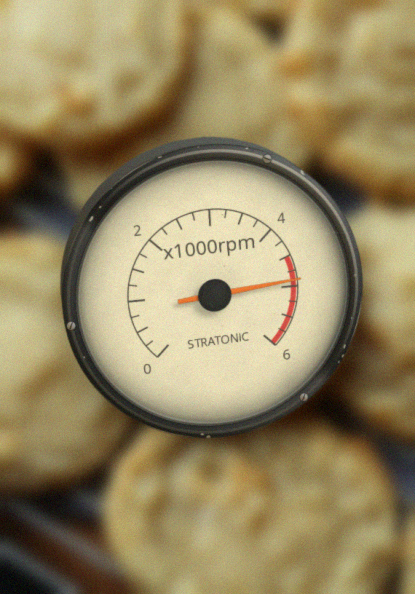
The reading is **4875** rpm
